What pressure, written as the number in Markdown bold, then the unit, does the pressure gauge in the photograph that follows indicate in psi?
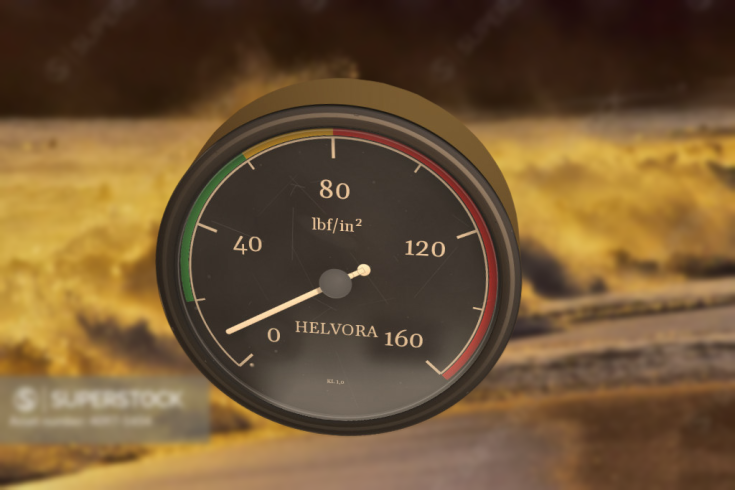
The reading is **10** psi
